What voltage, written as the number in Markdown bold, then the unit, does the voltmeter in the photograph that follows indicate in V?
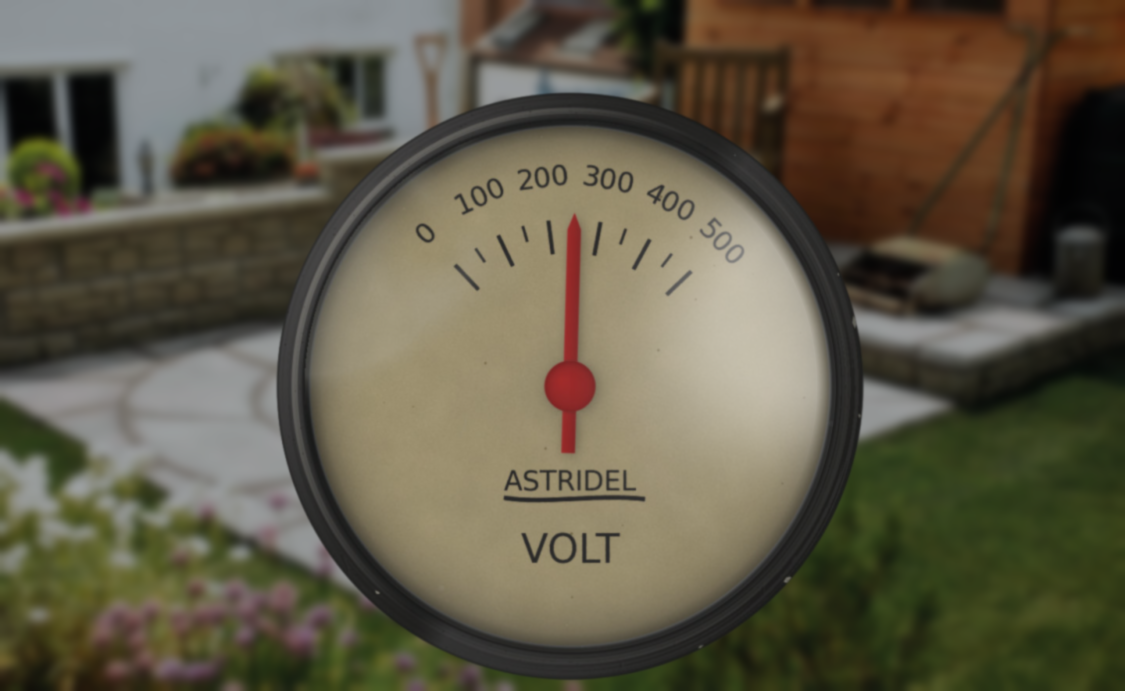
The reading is **250** V
